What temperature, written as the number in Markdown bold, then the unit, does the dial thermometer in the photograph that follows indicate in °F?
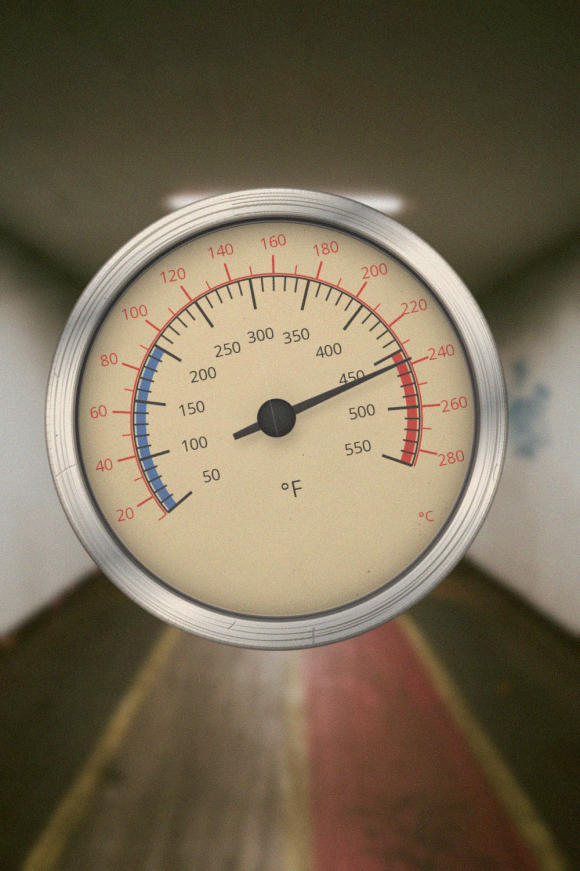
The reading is **460** °F
